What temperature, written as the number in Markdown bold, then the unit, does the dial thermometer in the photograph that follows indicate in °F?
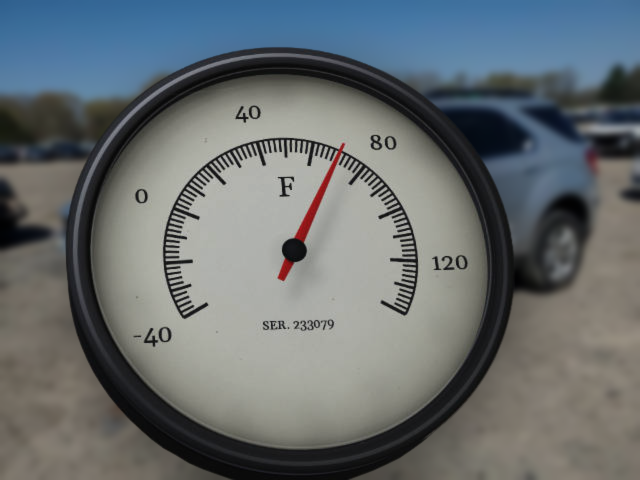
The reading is **70** °F
